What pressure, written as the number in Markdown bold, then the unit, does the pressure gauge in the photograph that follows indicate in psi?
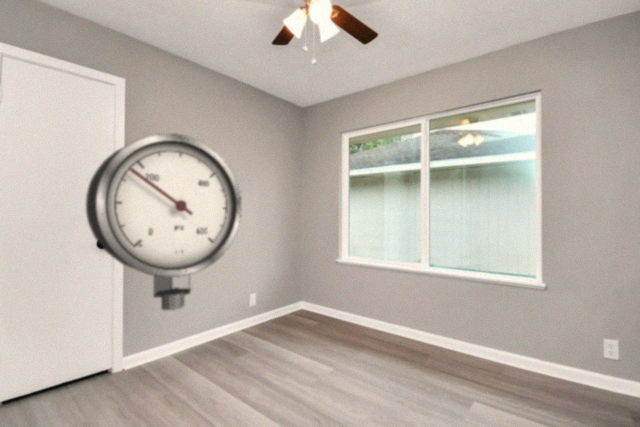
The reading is **175** psi
